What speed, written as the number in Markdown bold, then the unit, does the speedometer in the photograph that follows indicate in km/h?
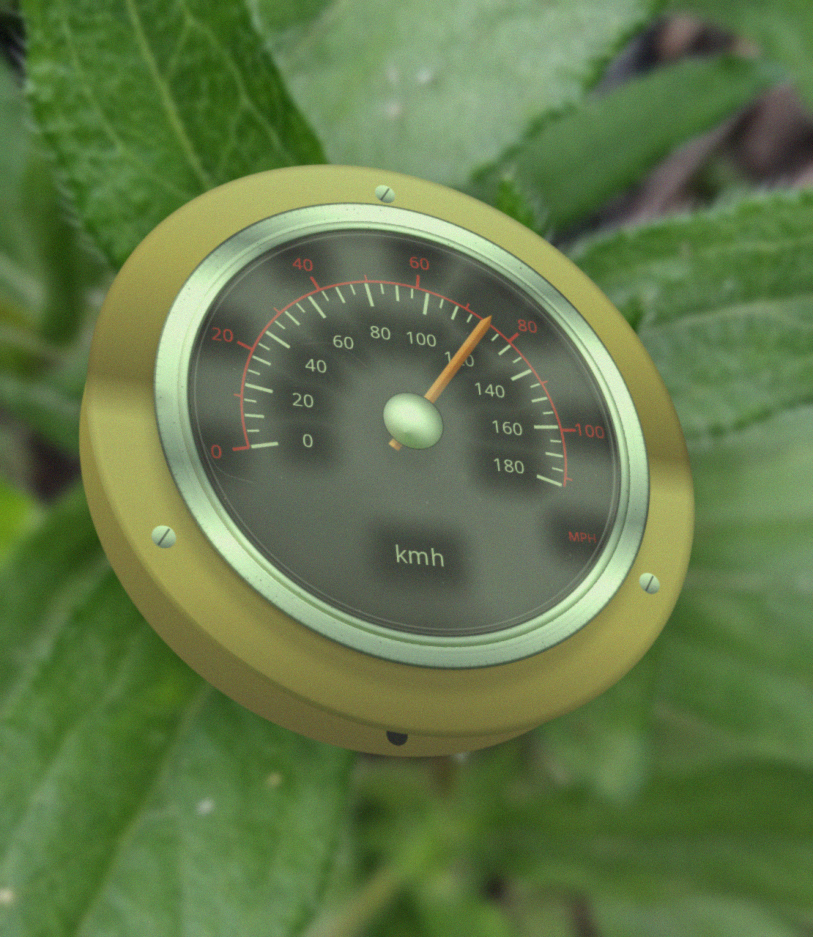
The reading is **120** km/h
